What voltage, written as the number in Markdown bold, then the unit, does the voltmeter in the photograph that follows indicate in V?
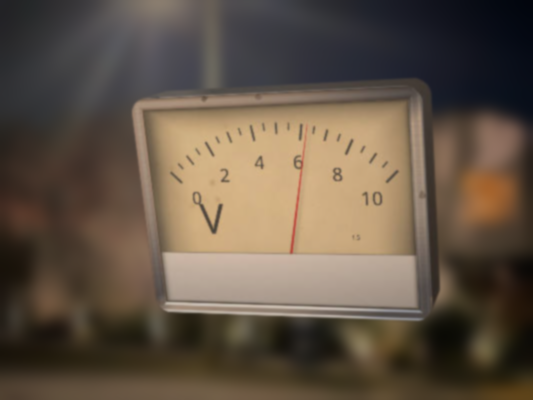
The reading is **6.25** V
